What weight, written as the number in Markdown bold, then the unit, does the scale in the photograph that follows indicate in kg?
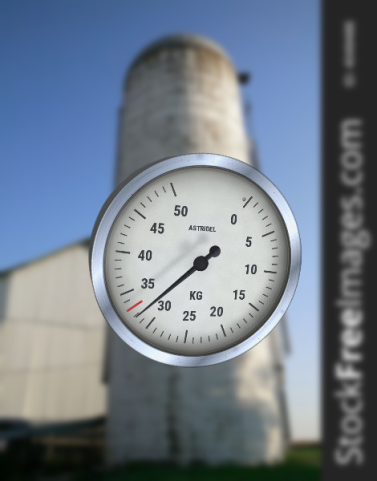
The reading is **32** kg
